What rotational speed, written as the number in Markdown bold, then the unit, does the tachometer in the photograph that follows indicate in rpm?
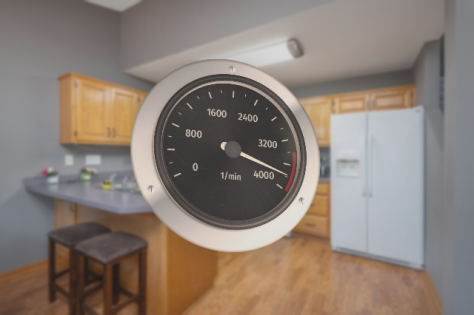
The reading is **3800** rpm
